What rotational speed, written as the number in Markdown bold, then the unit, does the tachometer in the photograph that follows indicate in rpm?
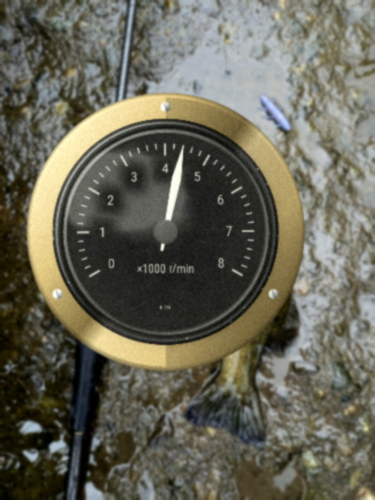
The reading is **4400** rpm
